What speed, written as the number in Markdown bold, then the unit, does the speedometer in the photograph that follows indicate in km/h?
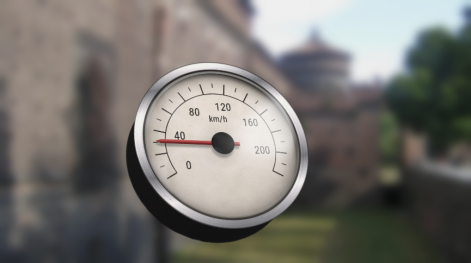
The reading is **30** km/h
